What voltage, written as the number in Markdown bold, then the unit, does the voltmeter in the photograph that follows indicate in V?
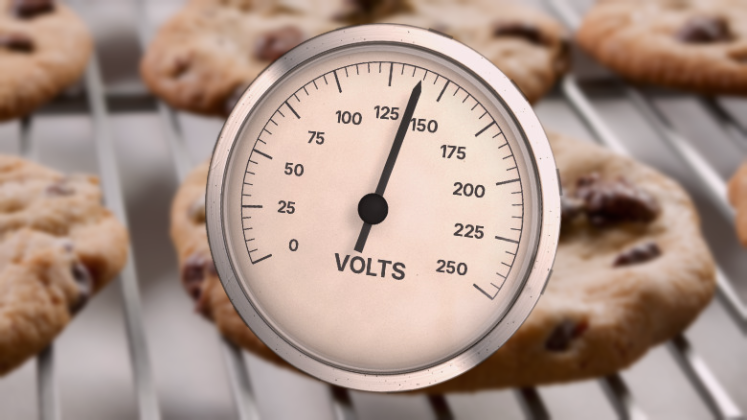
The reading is **140** V
